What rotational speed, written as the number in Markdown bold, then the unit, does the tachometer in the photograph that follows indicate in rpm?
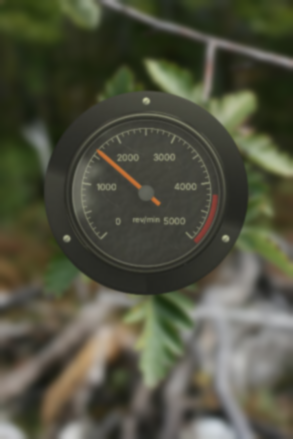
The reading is **1600** rpm
